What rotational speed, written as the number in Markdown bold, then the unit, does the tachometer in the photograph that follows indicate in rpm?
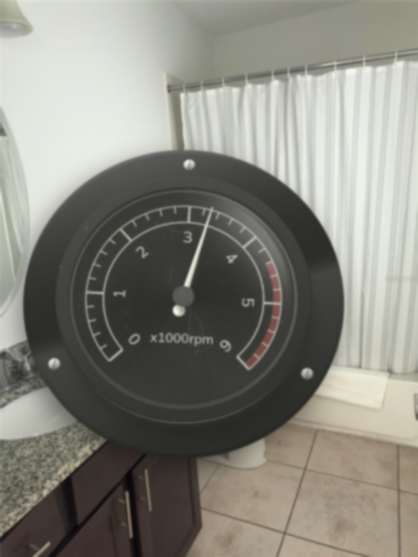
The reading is **3300** rpm
